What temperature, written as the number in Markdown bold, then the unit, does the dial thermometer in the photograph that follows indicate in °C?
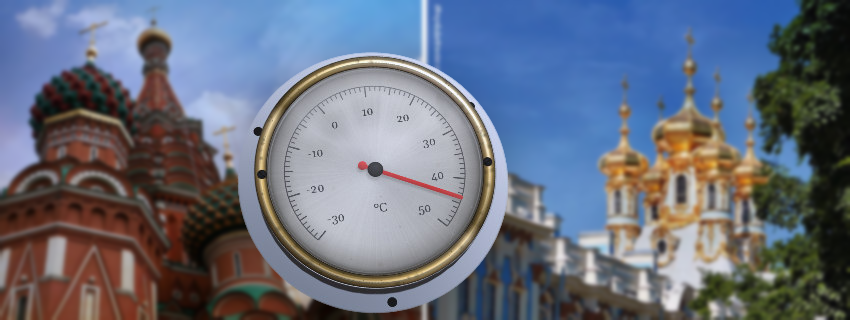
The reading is **44** °C
